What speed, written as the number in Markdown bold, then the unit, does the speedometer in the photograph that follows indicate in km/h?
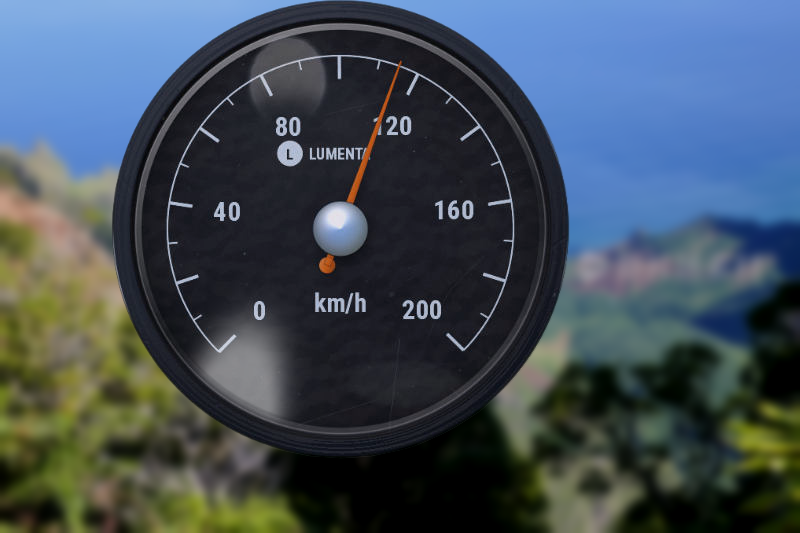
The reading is **115** km/h
